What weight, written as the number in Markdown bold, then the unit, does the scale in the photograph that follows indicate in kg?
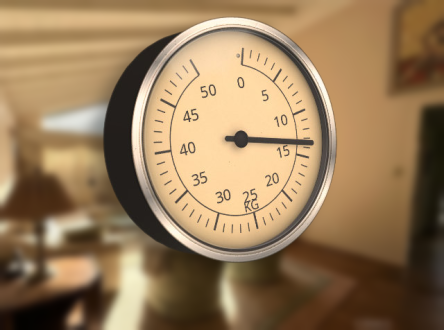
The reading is **13.5** kg
